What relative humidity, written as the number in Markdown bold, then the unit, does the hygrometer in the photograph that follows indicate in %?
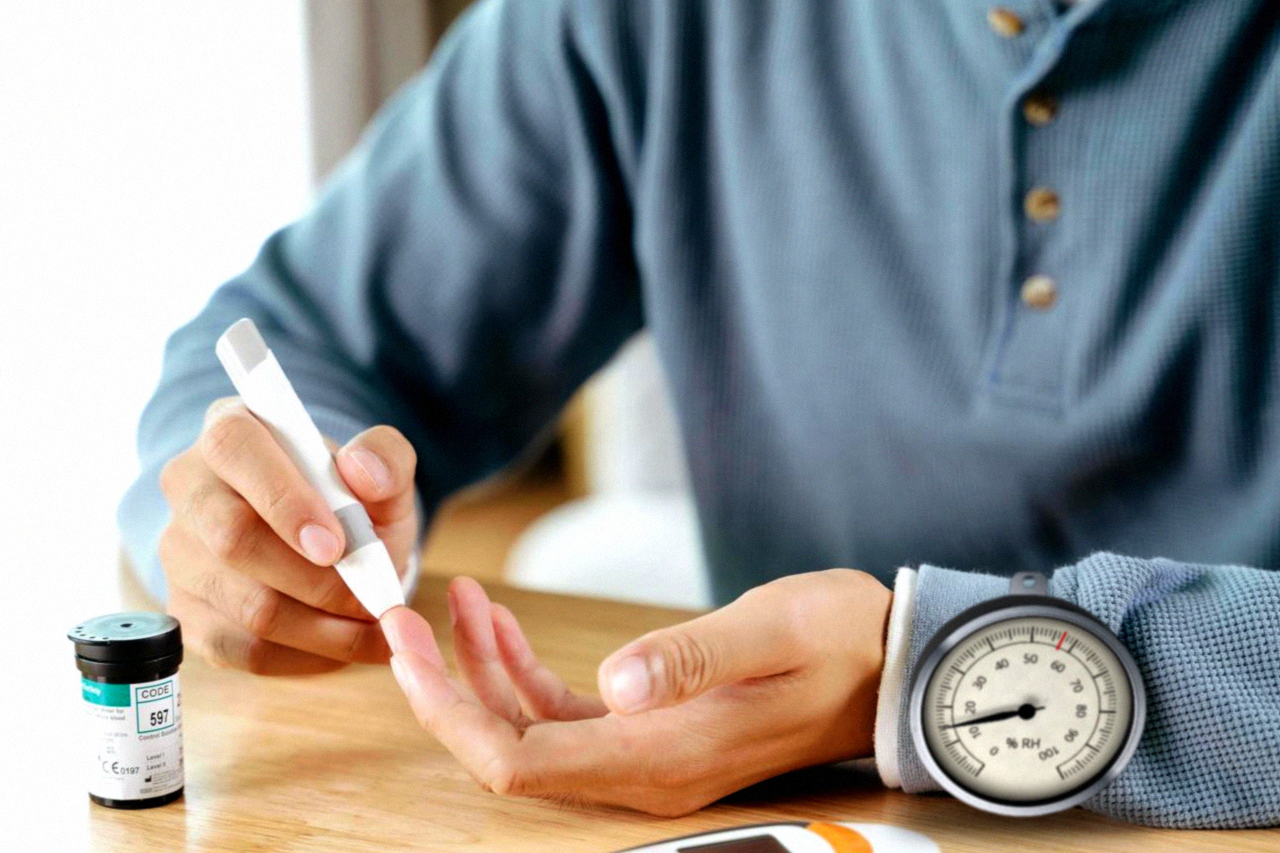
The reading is **15** %
